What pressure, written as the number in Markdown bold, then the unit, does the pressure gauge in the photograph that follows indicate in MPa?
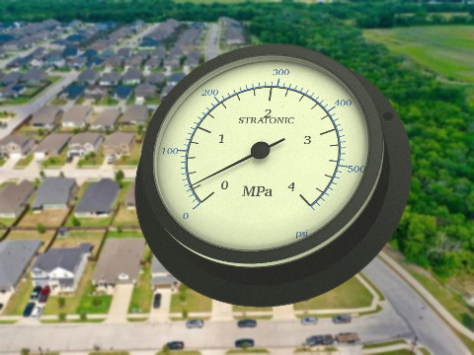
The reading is **0.2** MPa
